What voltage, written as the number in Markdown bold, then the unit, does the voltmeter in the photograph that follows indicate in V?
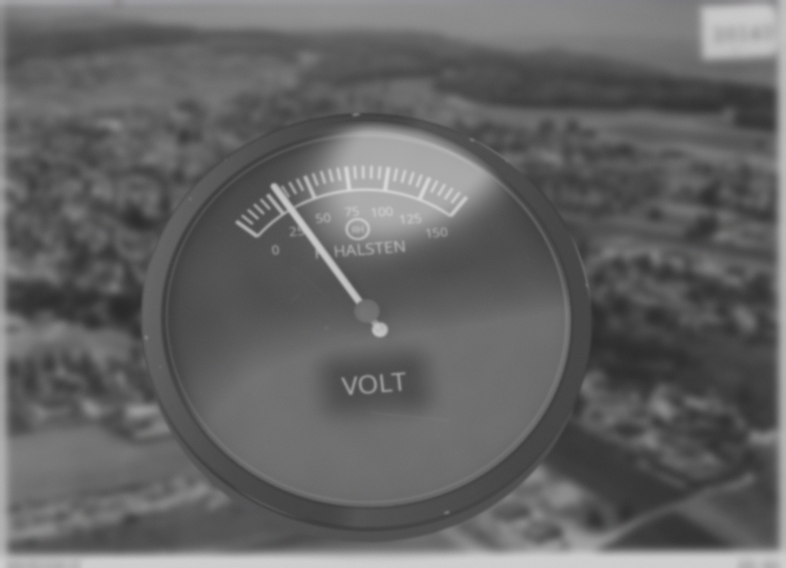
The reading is **30** V
